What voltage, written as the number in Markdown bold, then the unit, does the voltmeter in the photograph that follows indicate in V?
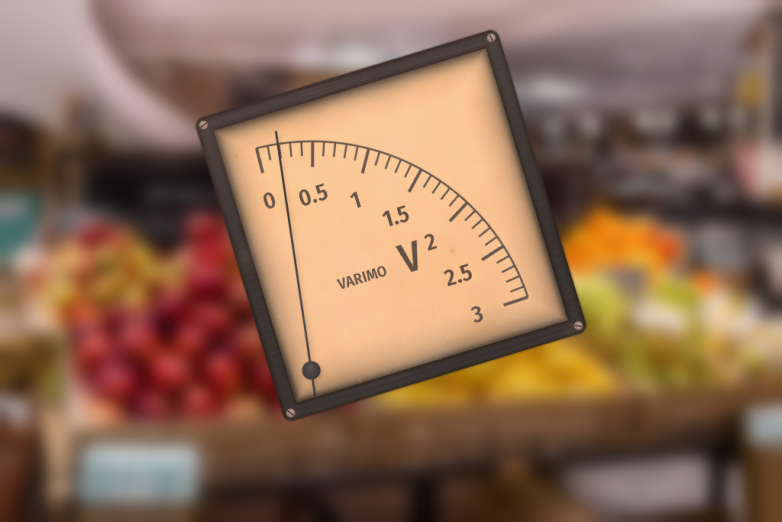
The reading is **0.2** V
